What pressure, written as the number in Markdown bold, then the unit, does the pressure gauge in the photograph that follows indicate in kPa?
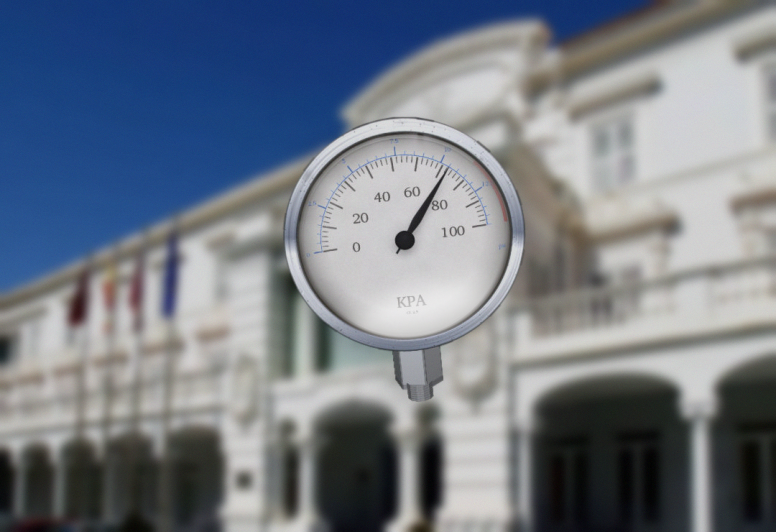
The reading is **72** kPa
